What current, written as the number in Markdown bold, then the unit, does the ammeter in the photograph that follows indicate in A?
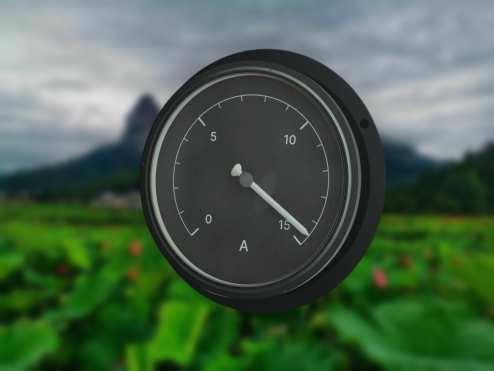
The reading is **14.5** A
